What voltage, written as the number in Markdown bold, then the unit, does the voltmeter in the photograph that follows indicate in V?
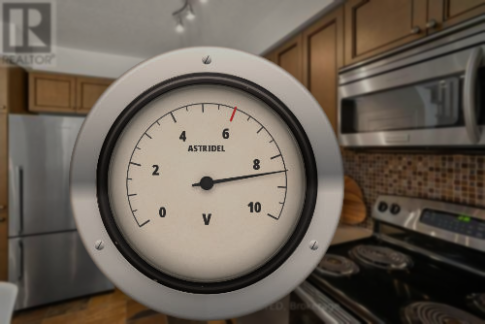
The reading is **8.5** V
